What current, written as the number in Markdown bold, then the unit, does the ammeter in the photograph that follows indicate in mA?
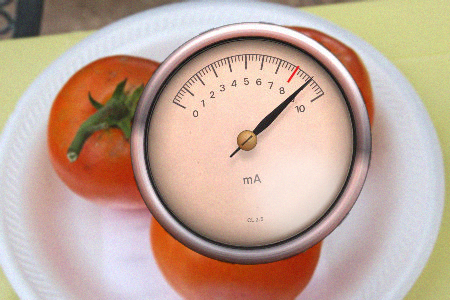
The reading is **9** mA
